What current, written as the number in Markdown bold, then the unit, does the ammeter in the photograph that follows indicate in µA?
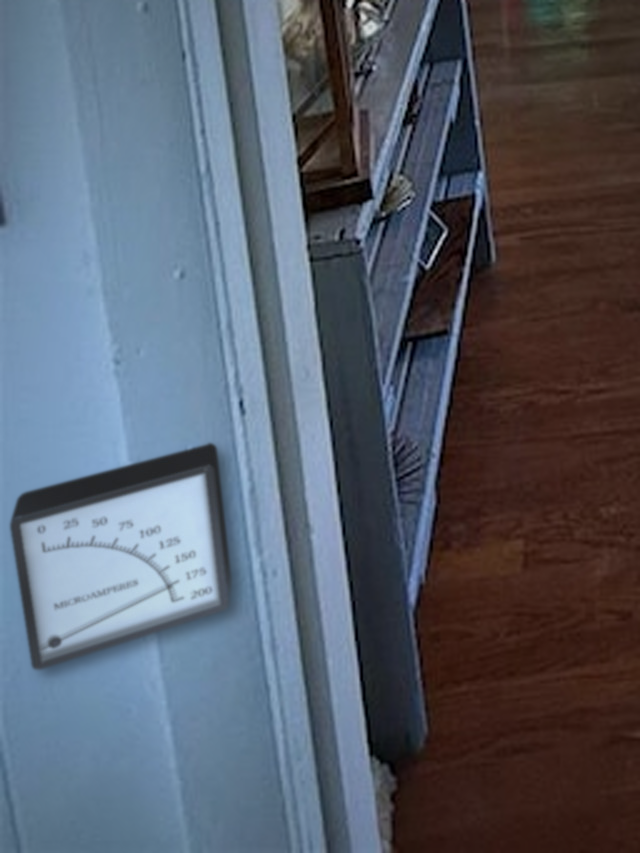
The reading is **175** µA
